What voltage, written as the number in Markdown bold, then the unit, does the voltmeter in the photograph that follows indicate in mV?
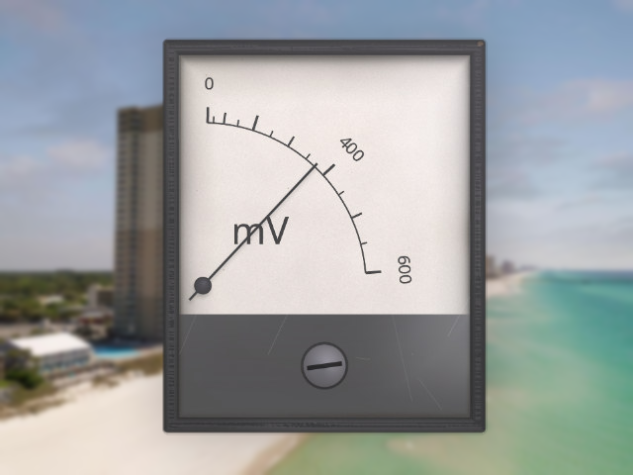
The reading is **375** mV
